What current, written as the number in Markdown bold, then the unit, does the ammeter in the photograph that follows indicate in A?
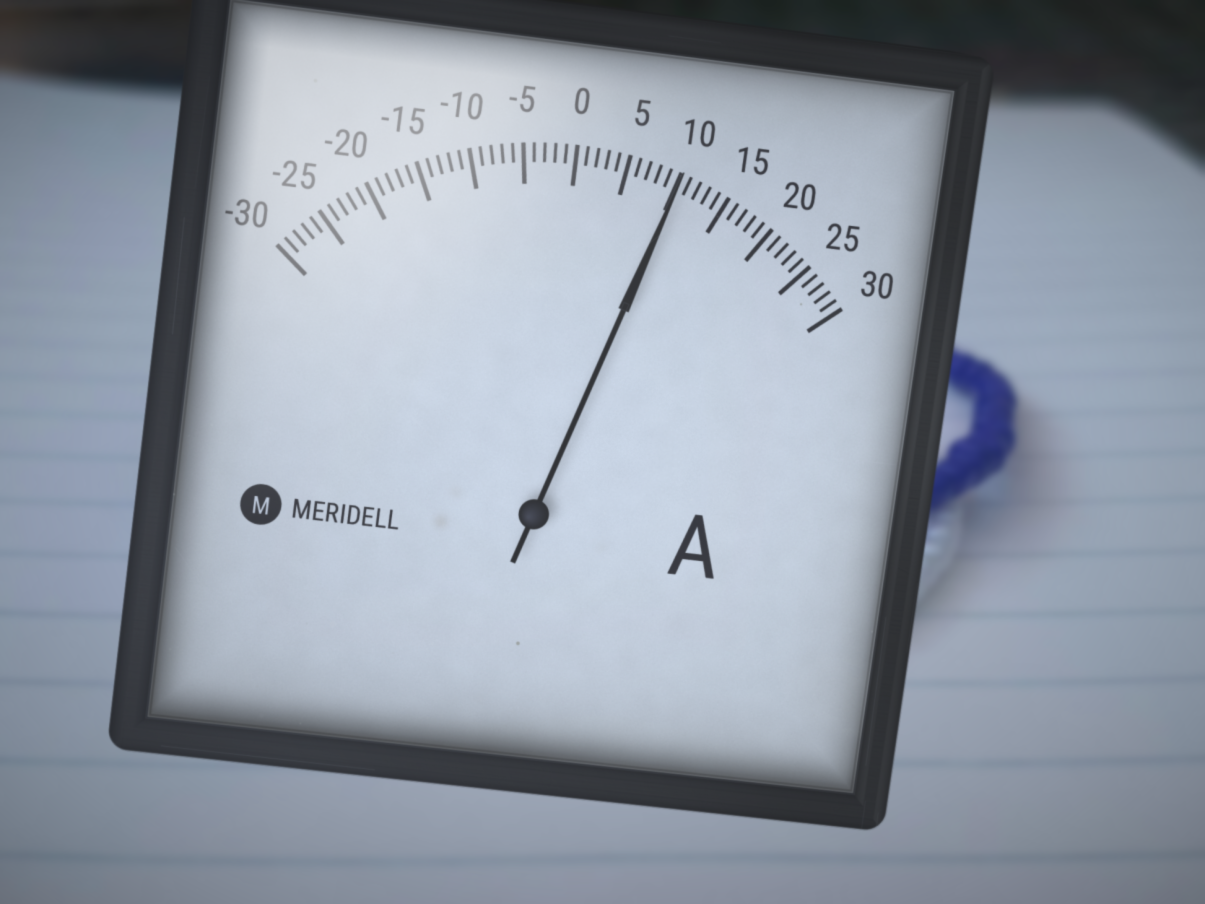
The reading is **10** A
